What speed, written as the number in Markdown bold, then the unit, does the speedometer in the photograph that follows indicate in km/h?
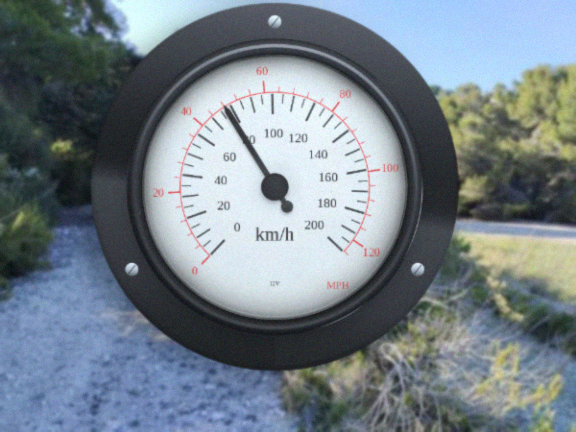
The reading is **77.5** km/h
